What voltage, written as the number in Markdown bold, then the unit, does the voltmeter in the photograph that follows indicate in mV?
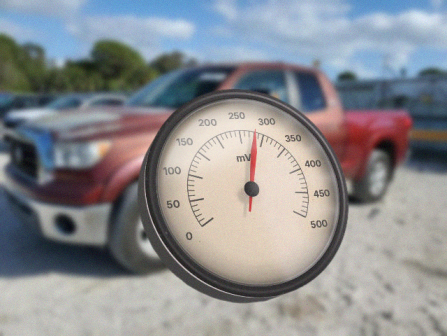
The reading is **280** mV
